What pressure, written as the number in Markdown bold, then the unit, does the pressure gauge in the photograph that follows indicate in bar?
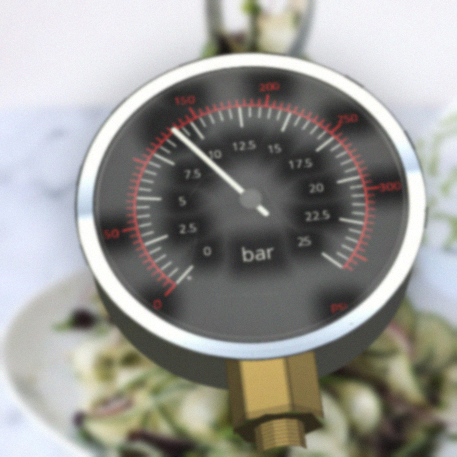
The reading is **9** bar
